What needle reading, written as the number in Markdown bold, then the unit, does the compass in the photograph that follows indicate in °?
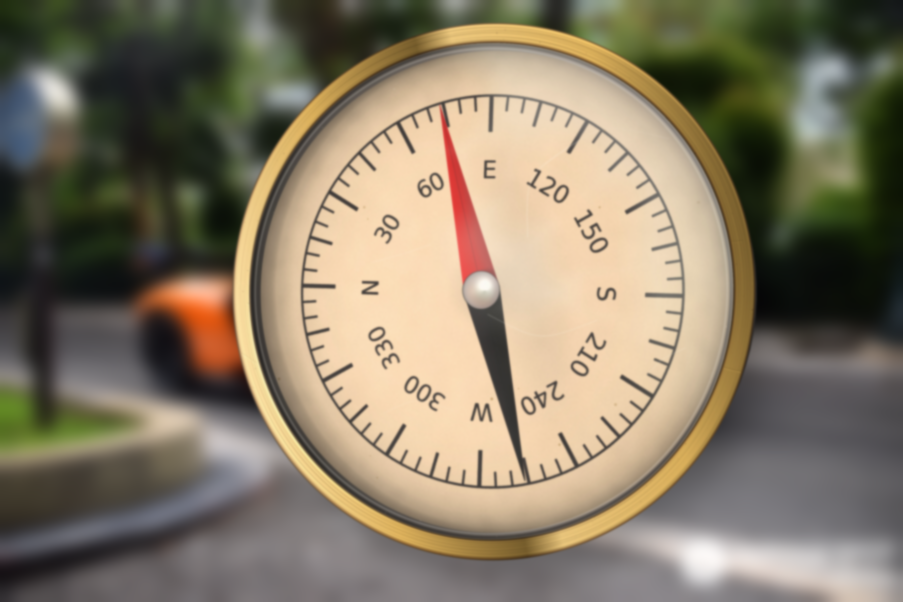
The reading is **75** °
